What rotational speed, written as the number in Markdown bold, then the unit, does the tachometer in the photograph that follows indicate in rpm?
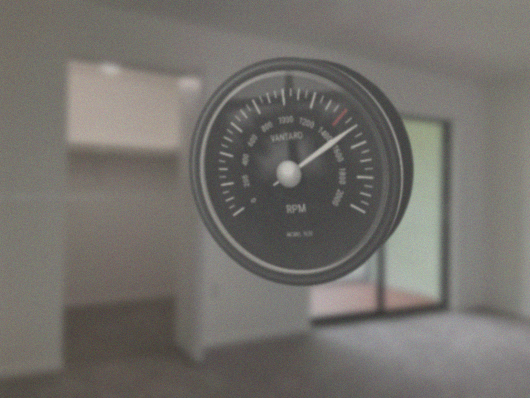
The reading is **1500** rpm
